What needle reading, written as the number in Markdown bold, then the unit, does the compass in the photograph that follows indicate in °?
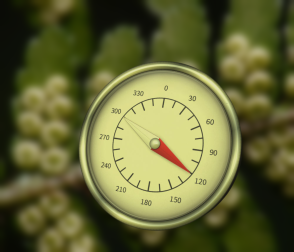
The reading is **120** °
